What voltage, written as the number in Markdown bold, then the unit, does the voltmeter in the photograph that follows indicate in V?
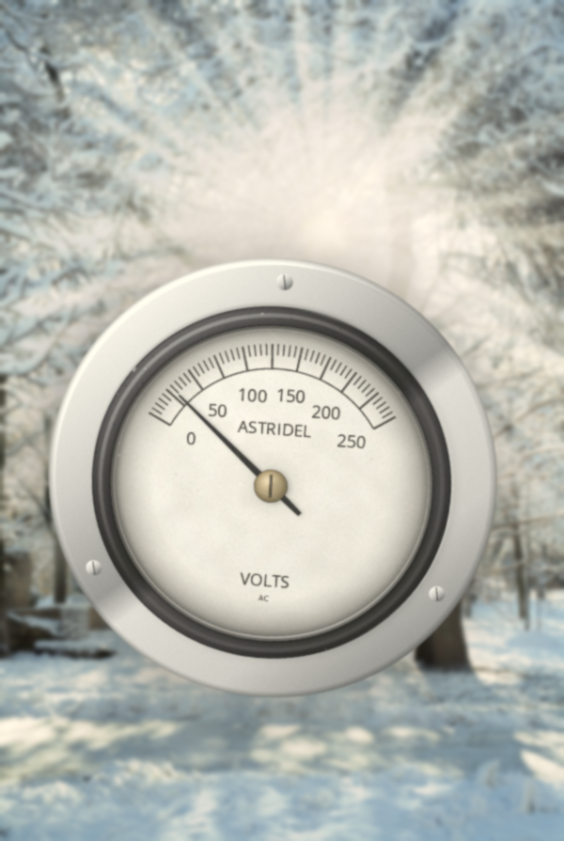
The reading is **30** V
